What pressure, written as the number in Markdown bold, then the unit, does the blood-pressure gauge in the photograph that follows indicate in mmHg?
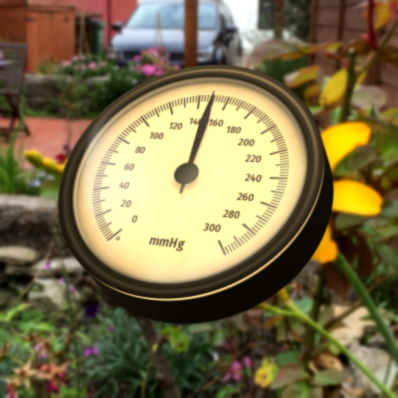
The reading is **150** mmHg
